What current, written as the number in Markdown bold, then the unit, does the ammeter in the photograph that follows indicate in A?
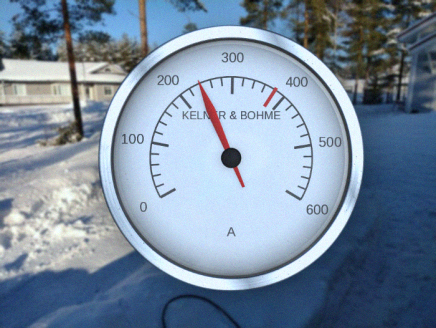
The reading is **240** A
